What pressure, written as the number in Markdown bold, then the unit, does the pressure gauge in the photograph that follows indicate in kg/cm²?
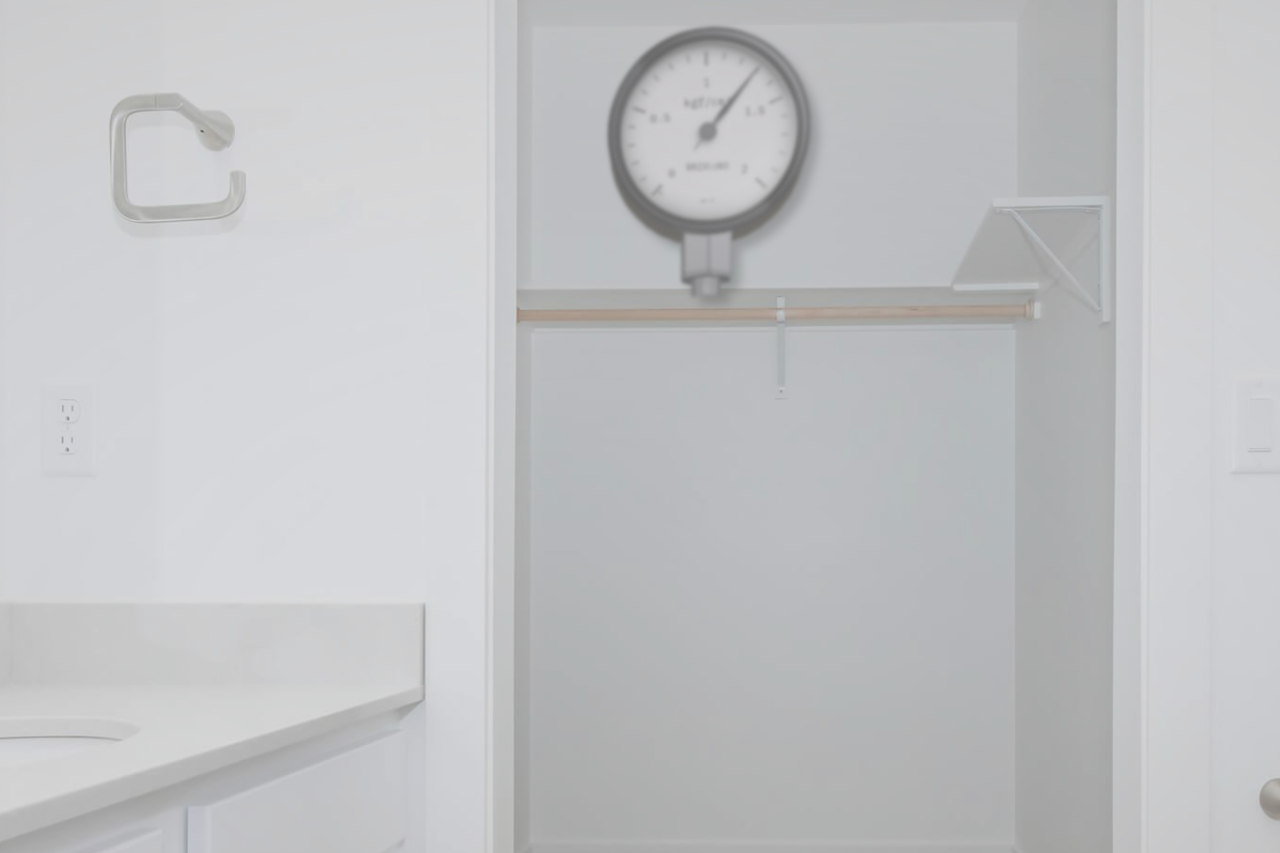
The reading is **1.3** kg/cm²
